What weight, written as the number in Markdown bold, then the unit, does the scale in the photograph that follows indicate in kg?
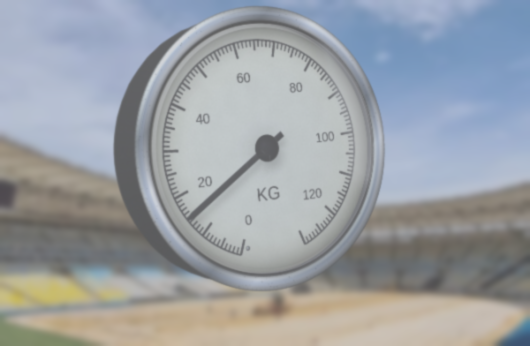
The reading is **15** kg
